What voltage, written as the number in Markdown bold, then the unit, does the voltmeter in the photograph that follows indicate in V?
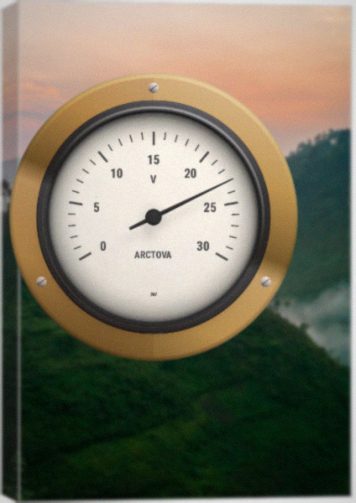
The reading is **23** V
